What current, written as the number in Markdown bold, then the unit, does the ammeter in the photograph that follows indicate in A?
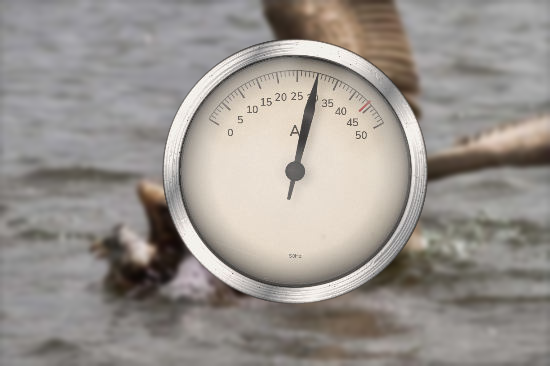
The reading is **30** A
